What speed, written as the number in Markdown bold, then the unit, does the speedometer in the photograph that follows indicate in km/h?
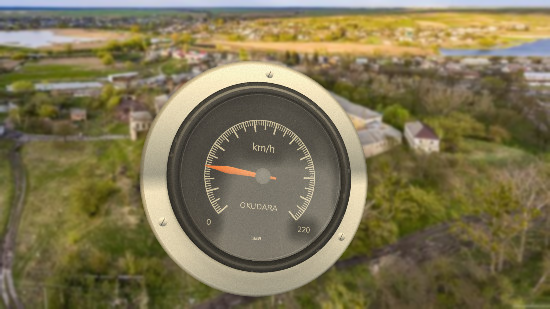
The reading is **40** km/h
